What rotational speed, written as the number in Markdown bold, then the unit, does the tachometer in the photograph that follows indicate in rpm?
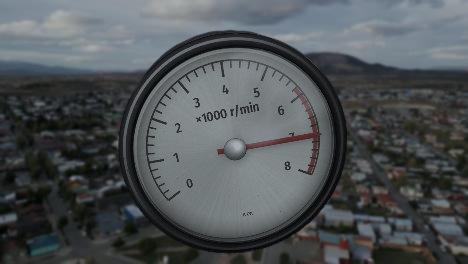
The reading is **7000** rpm
